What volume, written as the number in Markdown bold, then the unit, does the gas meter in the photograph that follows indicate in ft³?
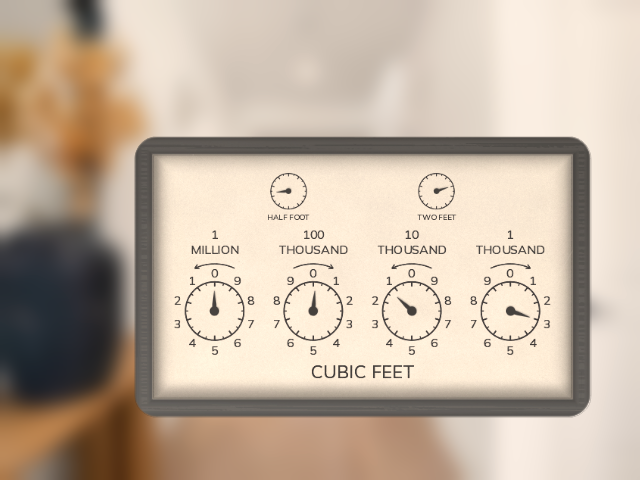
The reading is **1300** ft³
